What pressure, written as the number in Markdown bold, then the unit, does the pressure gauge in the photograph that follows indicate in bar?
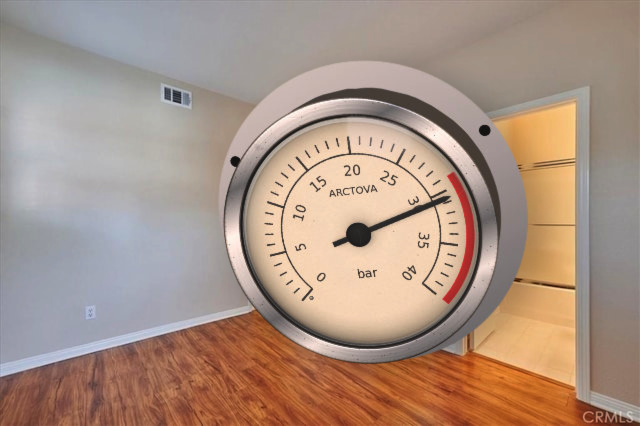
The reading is **30.5** bar
